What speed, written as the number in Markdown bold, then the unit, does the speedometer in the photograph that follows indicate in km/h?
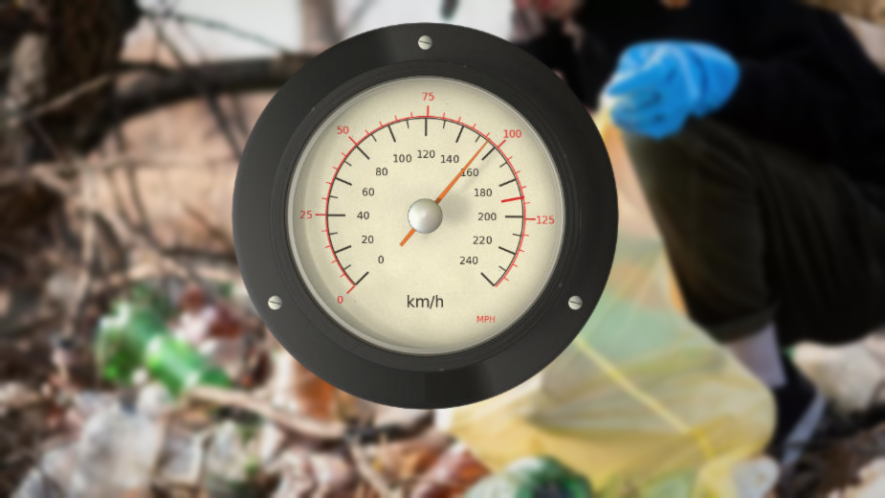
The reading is **155** km/h
